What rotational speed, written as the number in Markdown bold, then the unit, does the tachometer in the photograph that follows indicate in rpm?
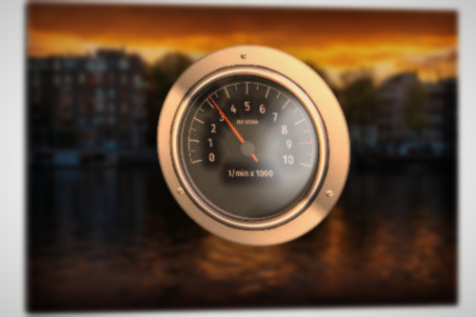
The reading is **3250** rpm
